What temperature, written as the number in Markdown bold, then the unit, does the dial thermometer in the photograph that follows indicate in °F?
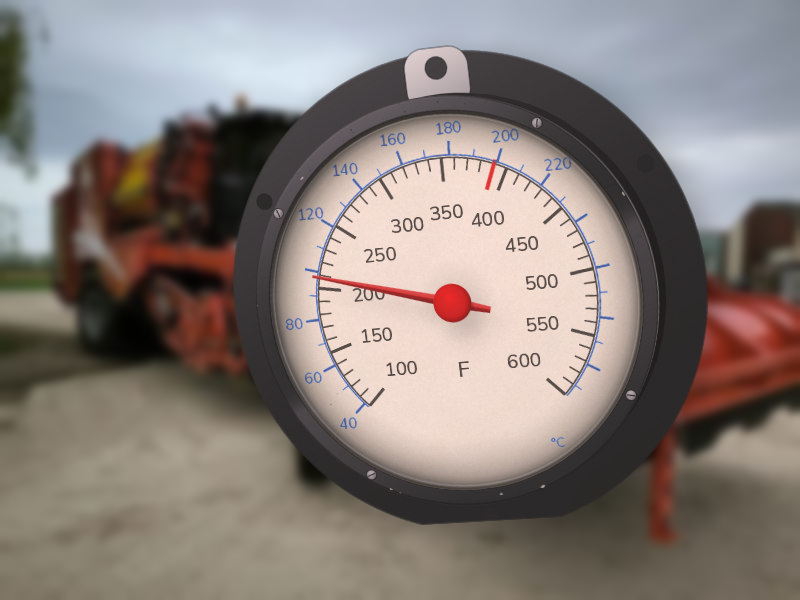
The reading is **210** °F
